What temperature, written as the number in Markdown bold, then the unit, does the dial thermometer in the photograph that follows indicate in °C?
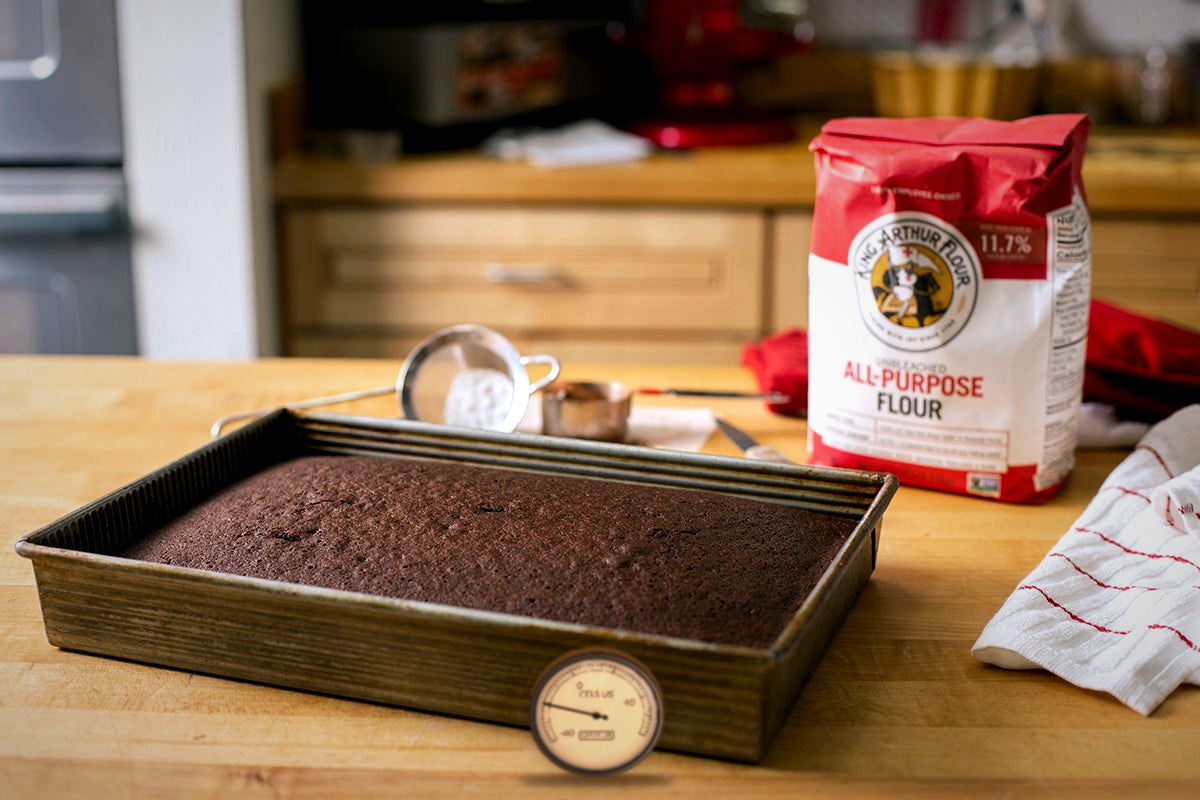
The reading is **-20** °C
